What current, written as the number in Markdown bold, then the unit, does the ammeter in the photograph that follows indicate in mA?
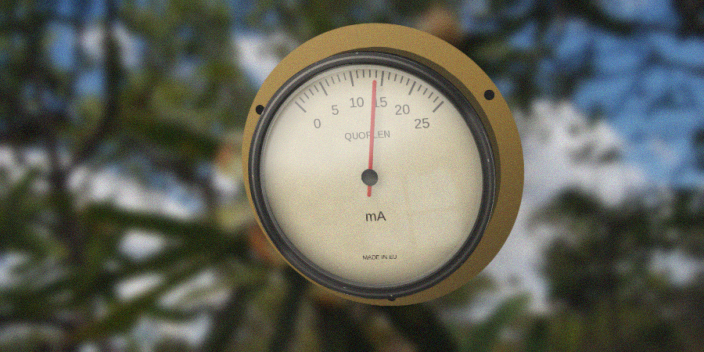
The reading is **14** mA
